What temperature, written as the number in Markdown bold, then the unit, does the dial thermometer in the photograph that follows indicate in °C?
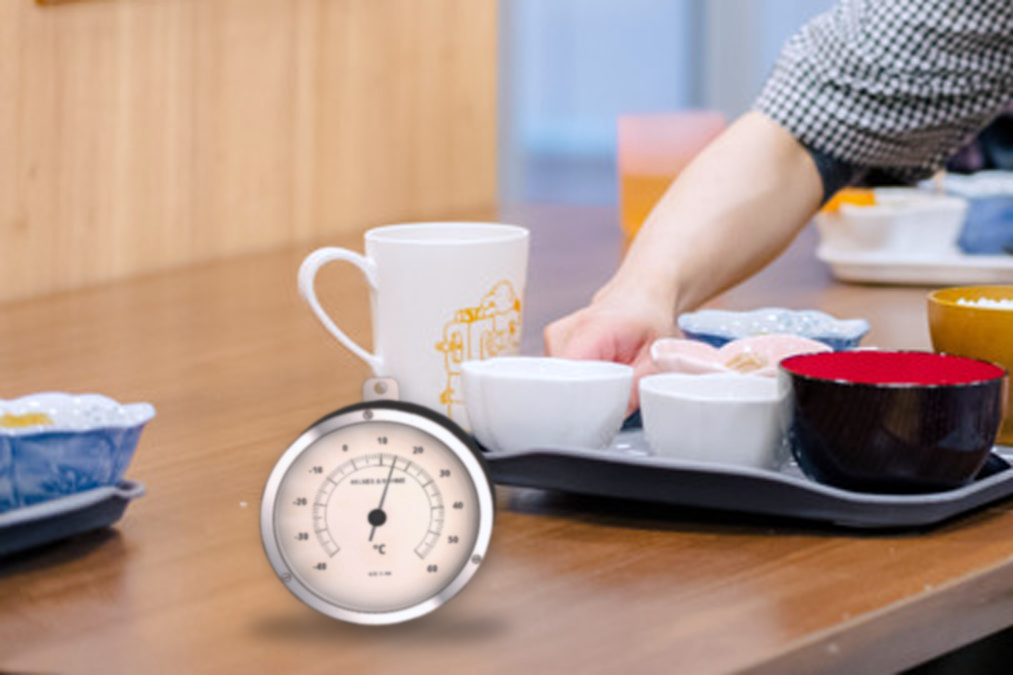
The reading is **15** °C
